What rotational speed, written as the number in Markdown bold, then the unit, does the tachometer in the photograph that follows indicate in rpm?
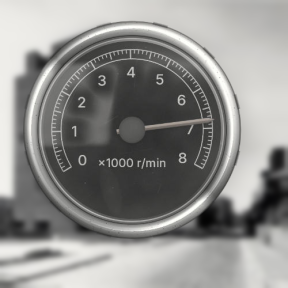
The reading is **6800** rpm
